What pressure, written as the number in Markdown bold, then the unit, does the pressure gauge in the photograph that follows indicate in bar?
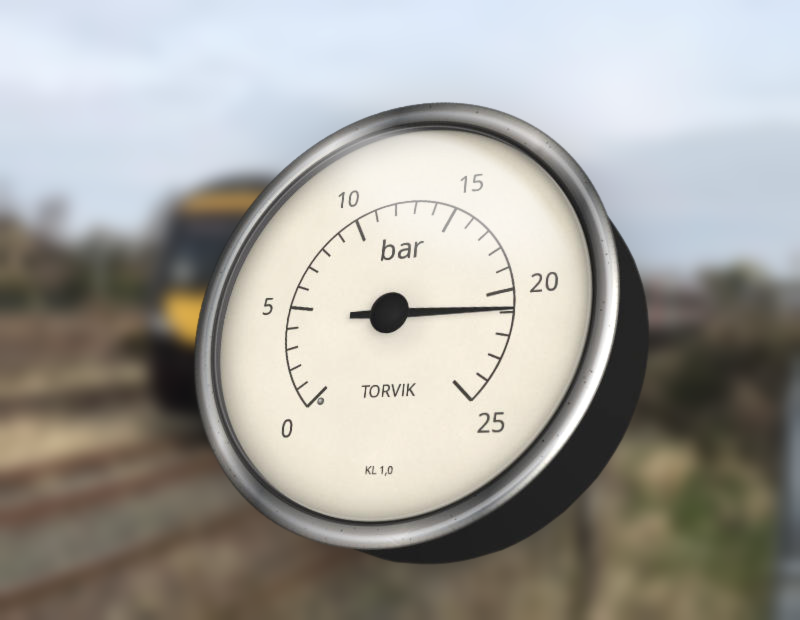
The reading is **21** bar
